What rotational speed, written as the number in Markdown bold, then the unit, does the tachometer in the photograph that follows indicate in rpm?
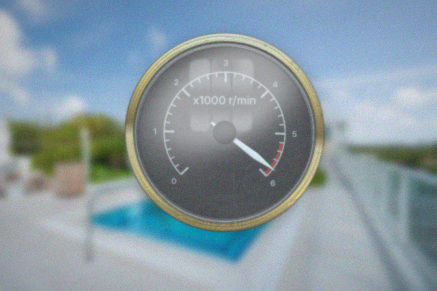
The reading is **5800** rpm
